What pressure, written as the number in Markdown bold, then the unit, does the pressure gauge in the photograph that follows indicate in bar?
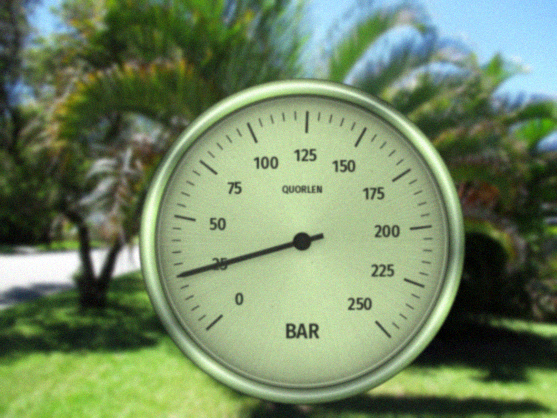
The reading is **25** bar
